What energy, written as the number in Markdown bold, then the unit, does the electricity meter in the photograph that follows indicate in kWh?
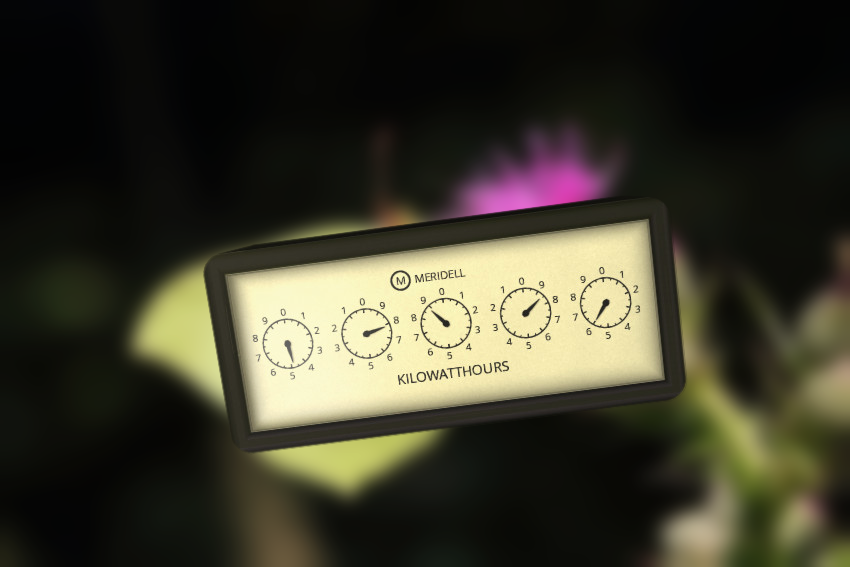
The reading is **47886** kWh
